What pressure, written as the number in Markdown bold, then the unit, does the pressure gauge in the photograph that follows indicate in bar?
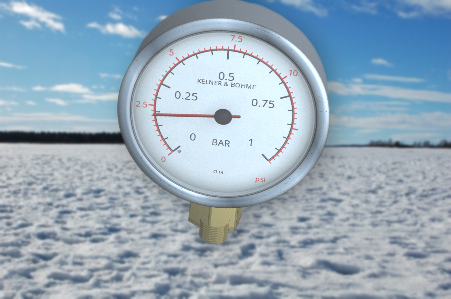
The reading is **0.15** bar
